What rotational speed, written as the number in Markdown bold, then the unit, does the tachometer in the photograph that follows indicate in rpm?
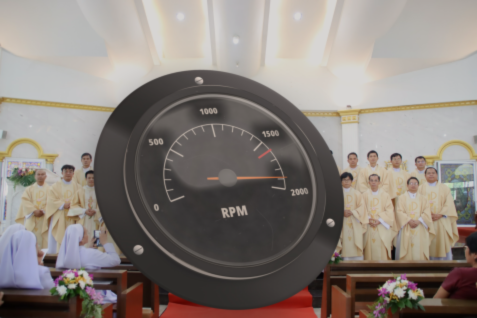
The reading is **1900** rpm
